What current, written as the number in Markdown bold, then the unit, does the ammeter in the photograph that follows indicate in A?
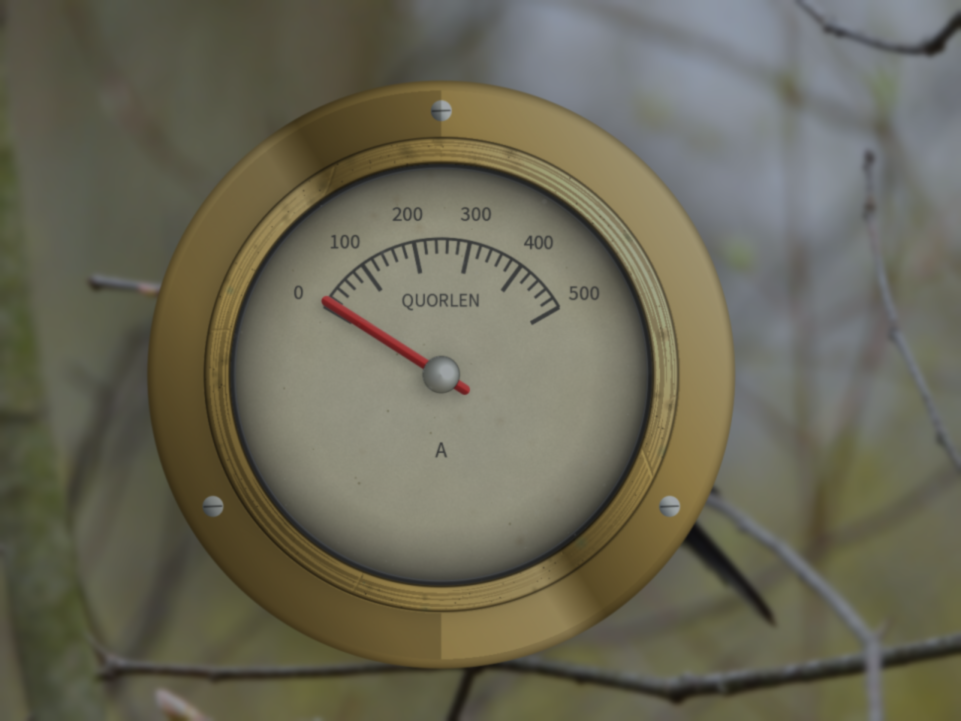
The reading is **10** A
